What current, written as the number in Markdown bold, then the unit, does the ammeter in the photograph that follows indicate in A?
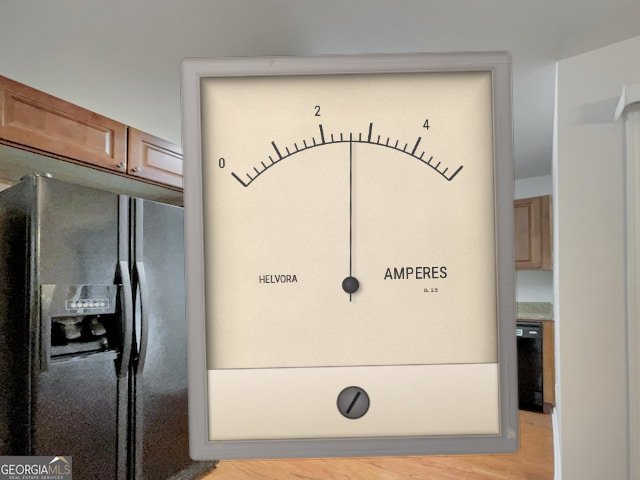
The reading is **2.6** A
